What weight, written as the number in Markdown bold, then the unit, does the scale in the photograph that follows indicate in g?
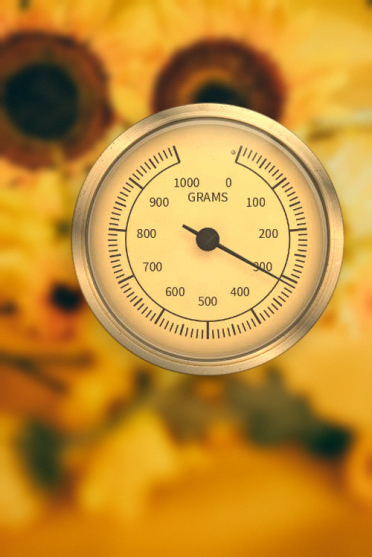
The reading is **310** g
